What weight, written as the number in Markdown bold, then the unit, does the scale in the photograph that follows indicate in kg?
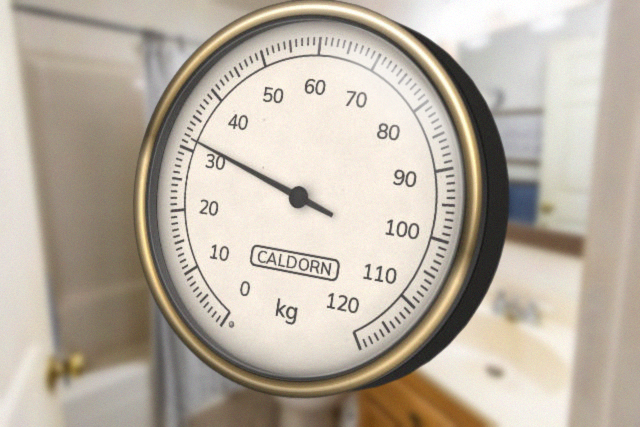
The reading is **32** kg
